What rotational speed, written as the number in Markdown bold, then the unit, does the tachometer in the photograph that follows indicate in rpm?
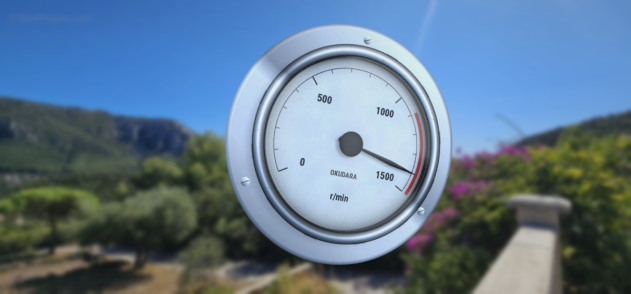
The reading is **1400** rpm
